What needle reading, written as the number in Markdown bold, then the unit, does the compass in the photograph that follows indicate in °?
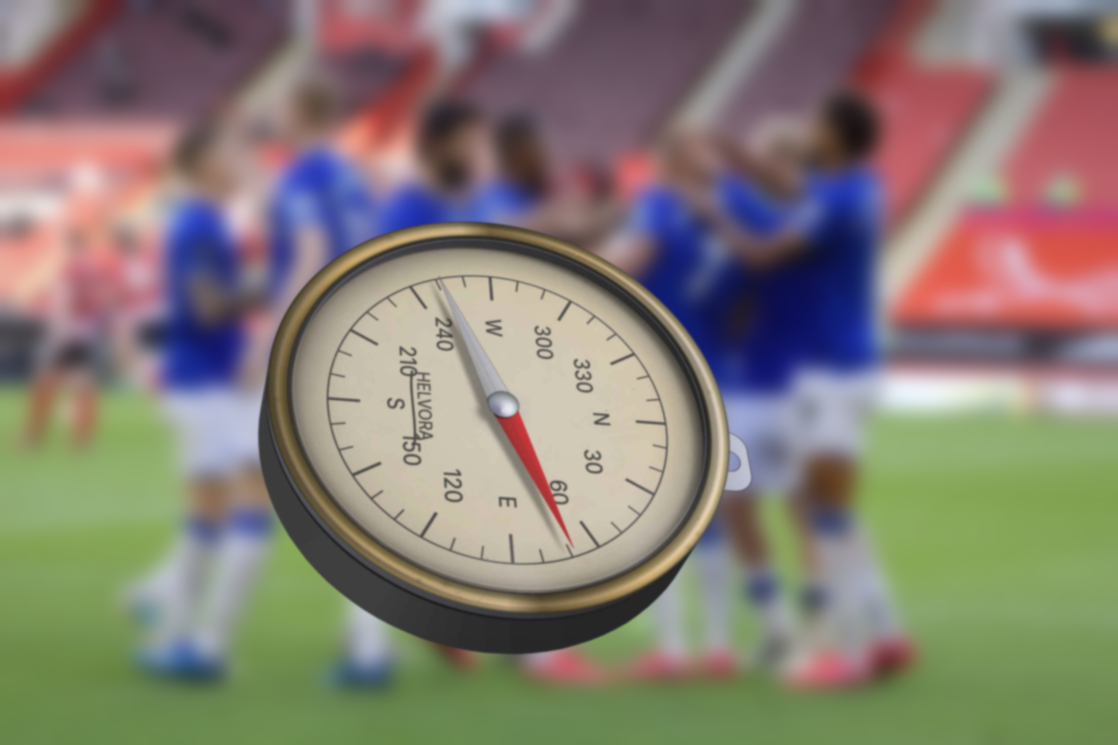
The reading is **70** °
